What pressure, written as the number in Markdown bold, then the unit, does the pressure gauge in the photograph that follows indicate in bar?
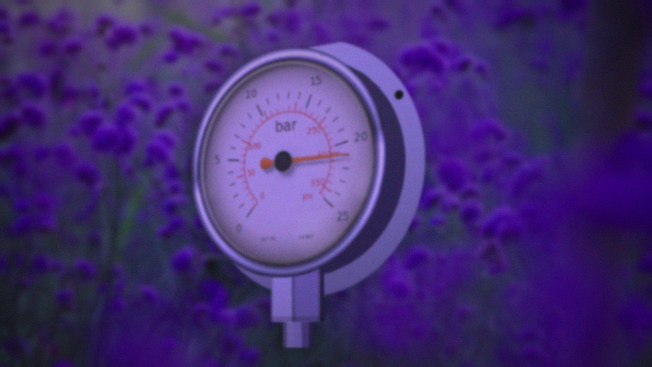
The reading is **21** bar
